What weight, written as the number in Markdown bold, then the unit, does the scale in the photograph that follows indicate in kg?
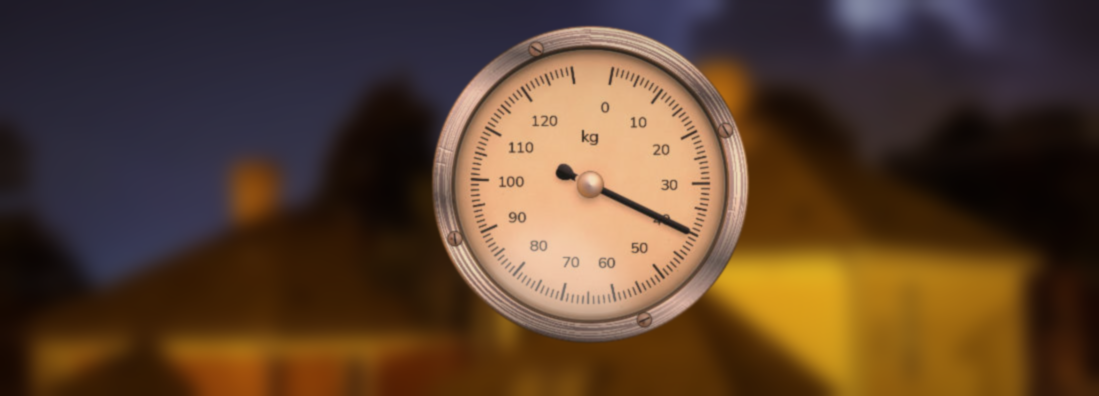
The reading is **40** kg
